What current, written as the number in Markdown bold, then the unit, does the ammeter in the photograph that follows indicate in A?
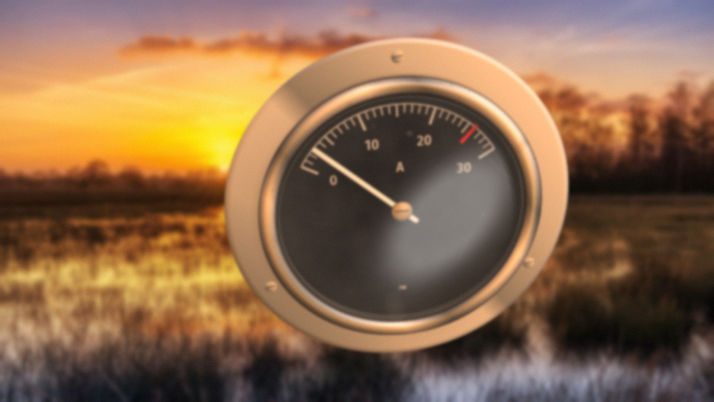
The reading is **3** A
